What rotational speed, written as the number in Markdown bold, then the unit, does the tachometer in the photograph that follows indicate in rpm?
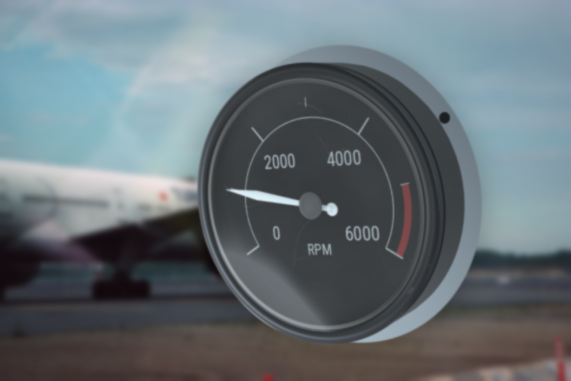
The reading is **1000** rpm
